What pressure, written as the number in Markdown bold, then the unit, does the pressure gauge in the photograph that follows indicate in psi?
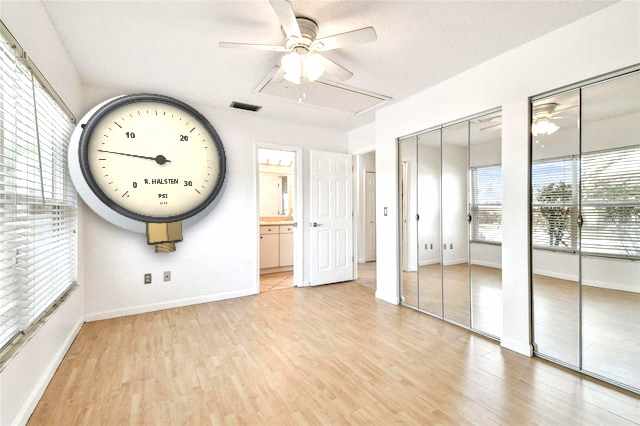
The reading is **6** psi
